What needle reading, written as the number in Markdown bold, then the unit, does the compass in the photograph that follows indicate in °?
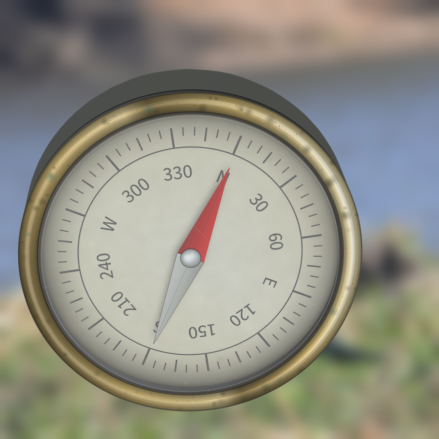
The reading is **0** °
